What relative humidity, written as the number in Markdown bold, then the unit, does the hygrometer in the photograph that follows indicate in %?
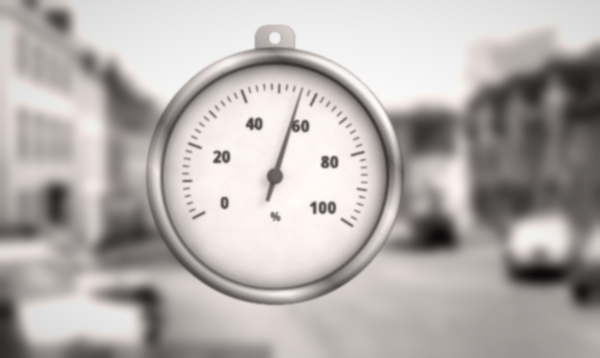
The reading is **56** %
